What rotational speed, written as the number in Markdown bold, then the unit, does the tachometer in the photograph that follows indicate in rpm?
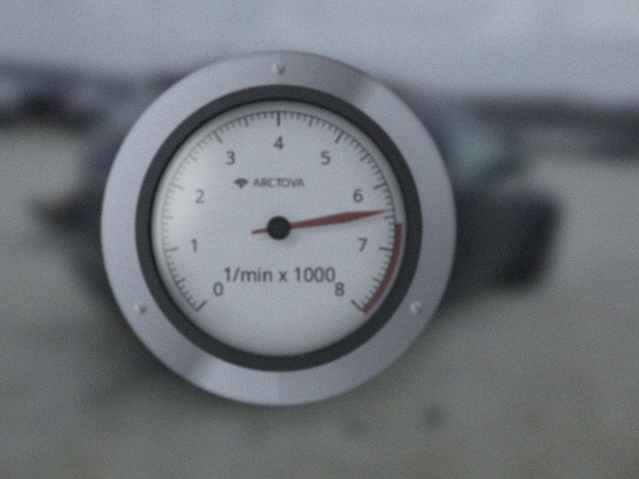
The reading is **6400** rpm
